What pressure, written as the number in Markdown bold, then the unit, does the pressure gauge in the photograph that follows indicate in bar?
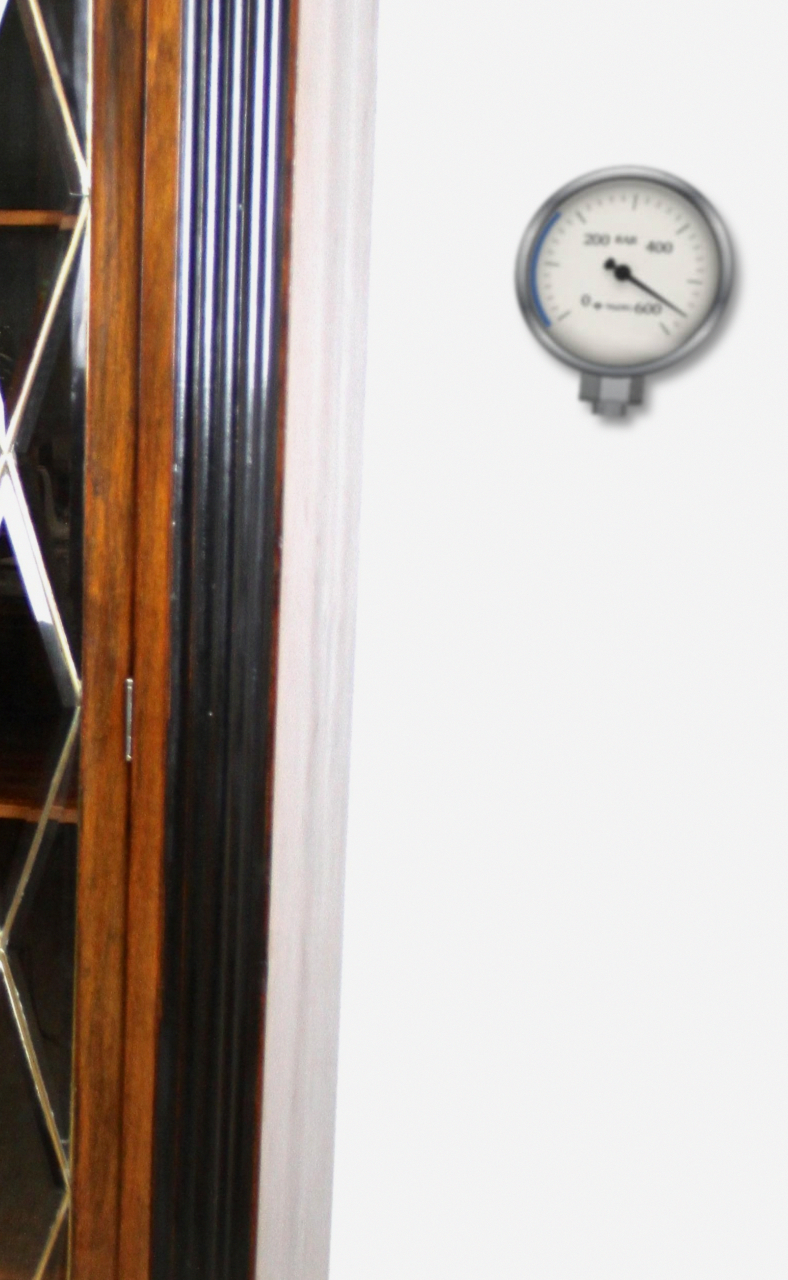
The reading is **560** bar
